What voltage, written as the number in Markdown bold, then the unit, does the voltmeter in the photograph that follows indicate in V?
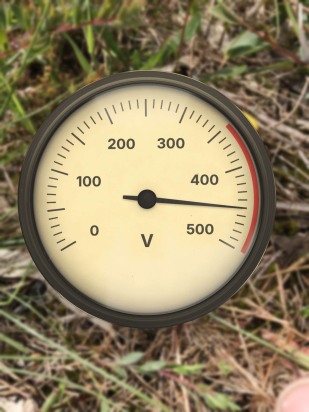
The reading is **450** V
